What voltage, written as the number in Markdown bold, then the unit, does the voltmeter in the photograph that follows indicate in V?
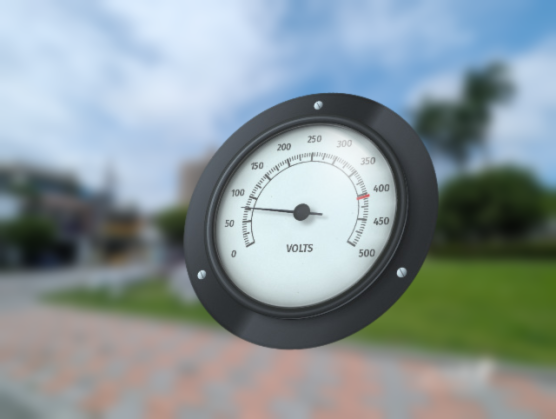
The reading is **75** V
